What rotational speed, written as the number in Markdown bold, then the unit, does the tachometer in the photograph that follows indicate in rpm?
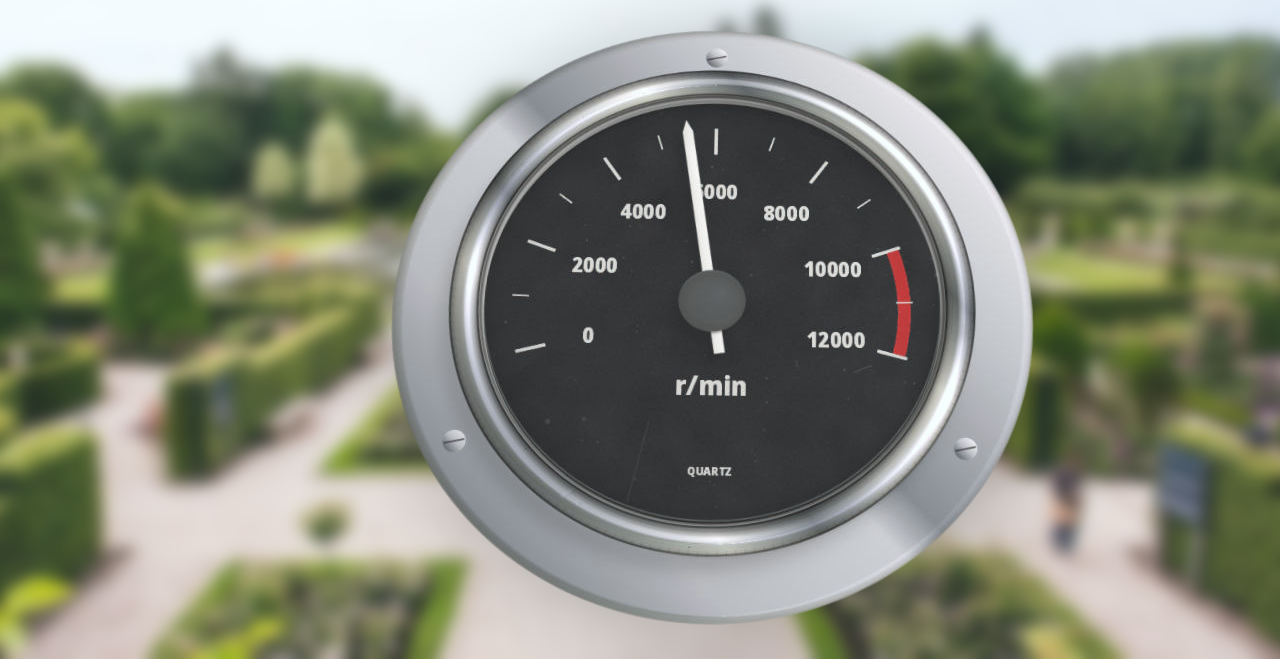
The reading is **5500** rpm
